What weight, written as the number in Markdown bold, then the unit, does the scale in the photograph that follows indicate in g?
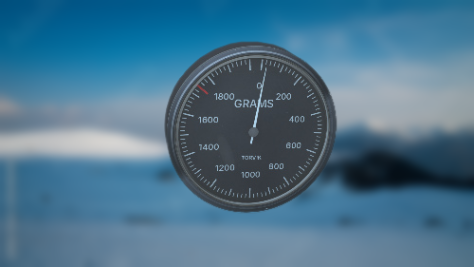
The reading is **20** g
